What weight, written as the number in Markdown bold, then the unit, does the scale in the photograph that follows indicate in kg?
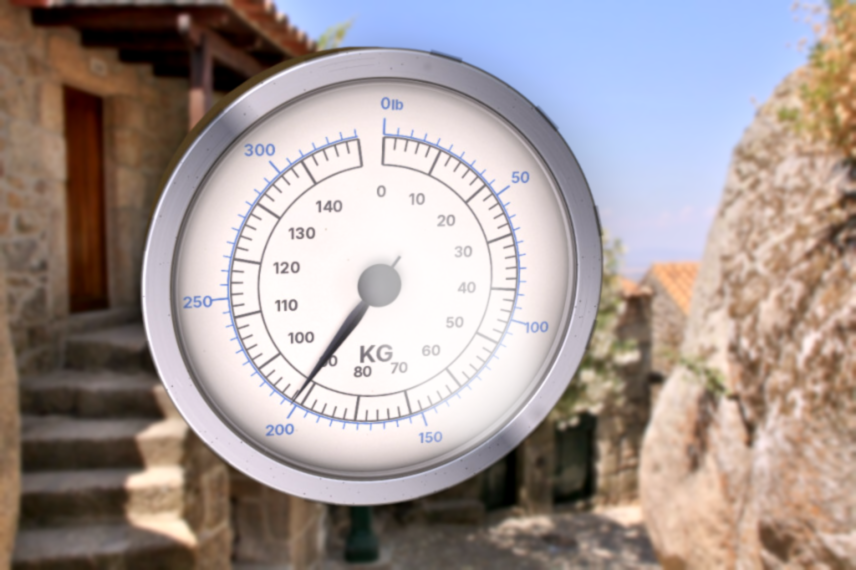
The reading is **92** kg
